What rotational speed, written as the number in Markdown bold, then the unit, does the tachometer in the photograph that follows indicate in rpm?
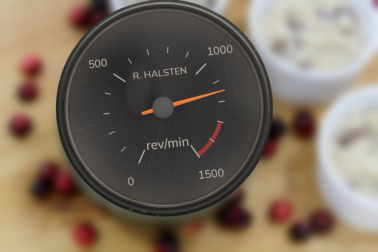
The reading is **1150** rpm
